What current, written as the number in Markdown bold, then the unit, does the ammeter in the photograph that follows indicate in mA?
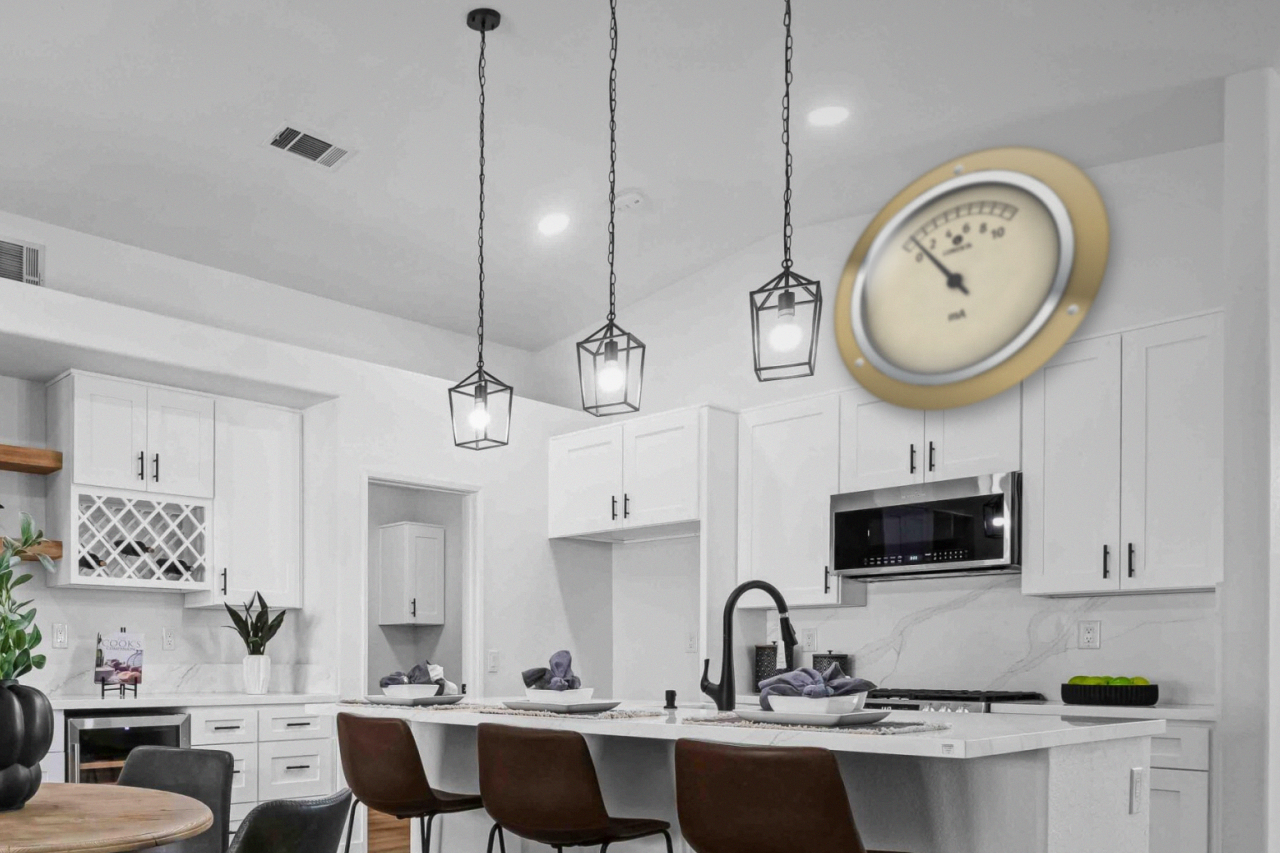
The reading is **1** mA
